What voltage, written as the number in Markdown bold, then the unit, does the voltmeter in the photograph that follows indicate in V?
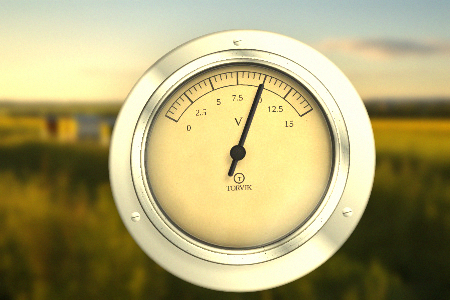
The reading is **10** V
